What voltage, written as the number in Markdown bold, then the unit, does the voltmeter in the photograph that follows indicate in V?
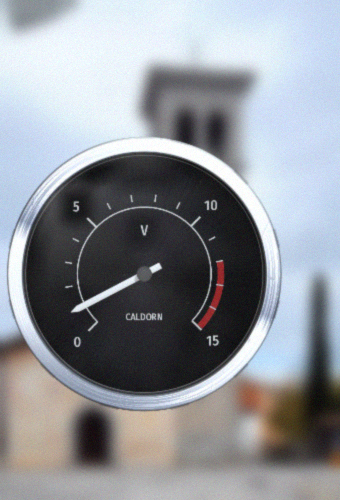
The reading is **1** V
